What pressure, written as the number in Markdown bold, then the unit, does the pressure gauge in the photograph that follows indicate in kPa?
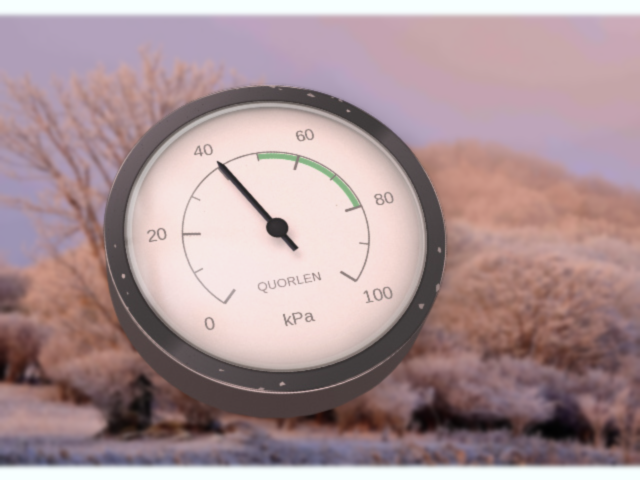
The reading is **40** kPa
